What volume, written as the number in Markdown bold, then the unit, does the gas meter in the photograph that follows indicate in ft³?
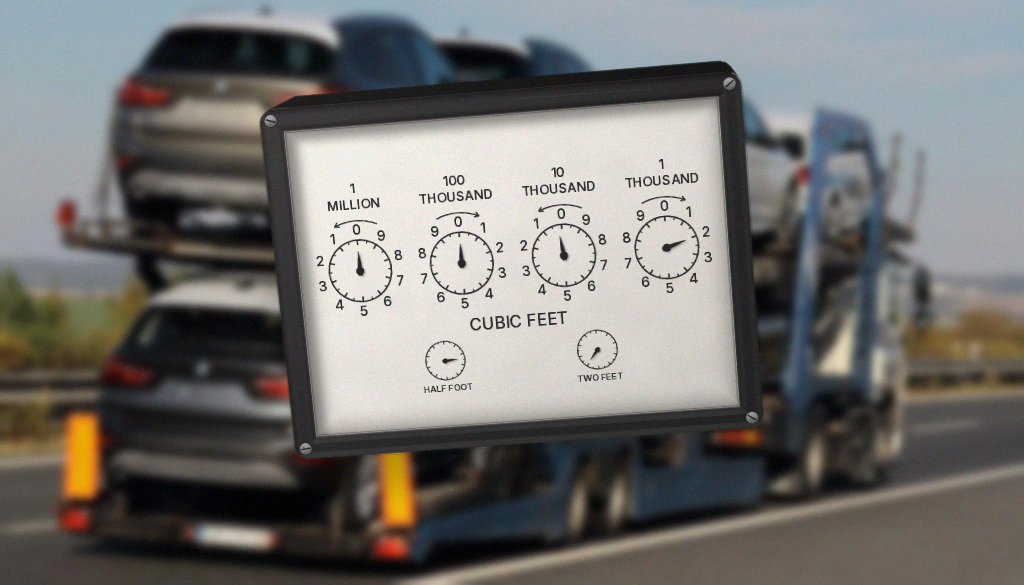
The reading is **200** ft³
